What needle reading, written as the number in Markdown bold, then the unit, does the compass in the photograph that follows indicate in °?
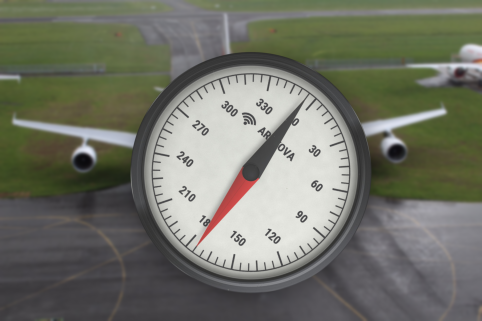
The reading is **175** °
